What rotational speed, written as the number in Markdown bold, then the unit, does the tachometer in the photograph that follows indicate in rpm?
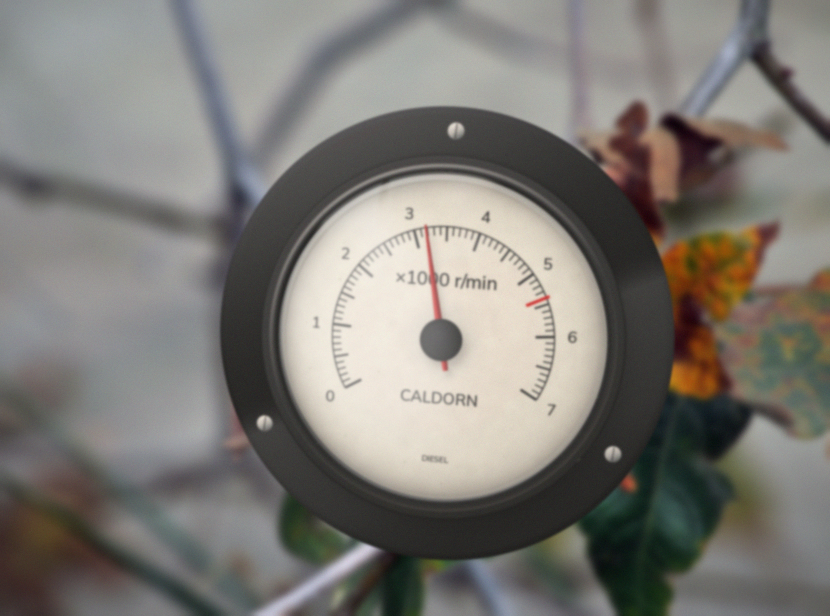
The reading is **3200** rpm
